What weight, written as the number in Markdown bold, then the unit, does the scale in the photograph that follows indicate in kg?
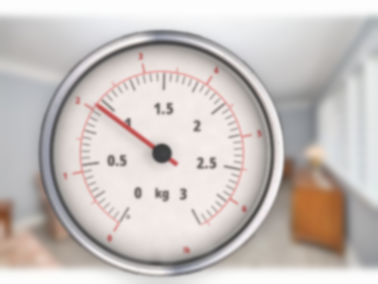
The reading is **0.95** kg
